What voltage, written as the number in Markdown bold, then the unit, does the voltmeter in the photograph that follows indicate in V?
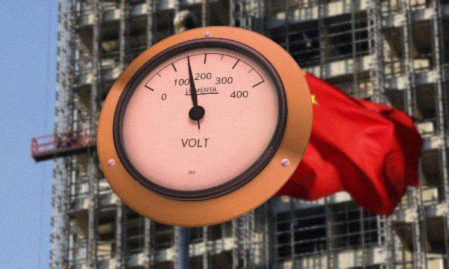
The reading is **150** V
